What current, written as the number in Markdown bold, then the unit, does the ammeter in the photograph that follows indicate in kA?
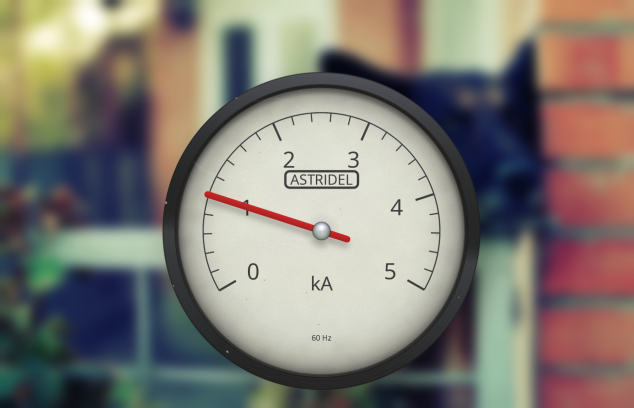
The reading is **1** kA
